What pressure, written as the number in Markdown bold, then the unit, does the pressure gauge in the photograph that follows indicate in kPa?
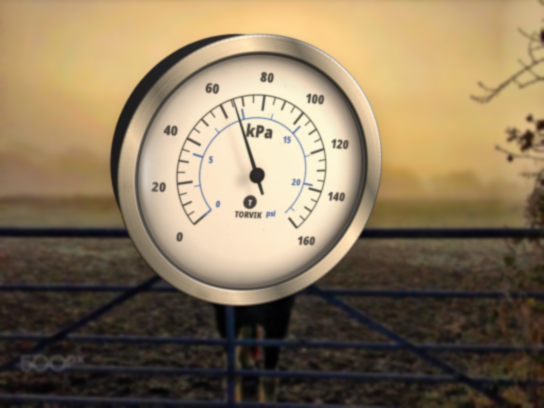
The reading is **65** kPa
